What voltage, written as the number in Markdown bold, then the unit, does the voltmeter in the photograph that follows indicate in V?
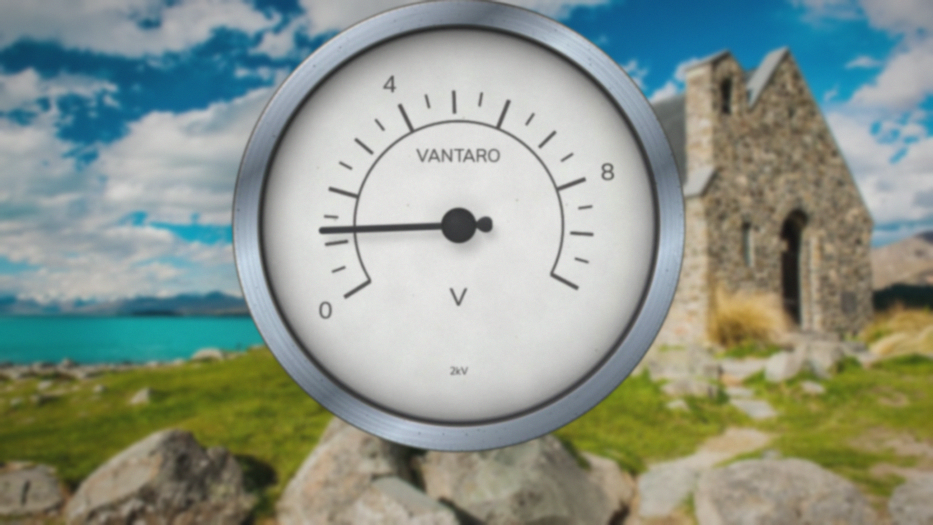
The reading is **1.25** V
